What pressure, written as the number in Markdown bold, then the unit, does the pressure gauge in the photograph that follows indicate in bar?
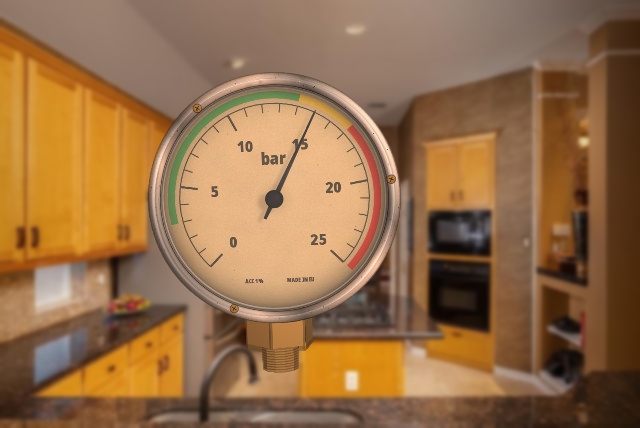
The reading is **15** bar
